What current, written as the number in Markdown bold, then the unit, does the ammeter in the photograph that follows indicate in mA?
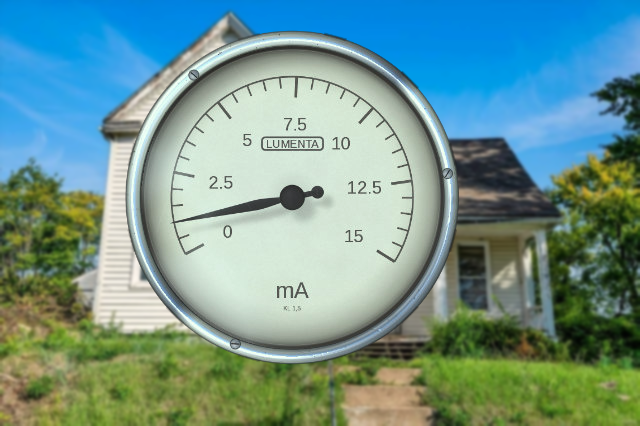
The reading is **1** mA
